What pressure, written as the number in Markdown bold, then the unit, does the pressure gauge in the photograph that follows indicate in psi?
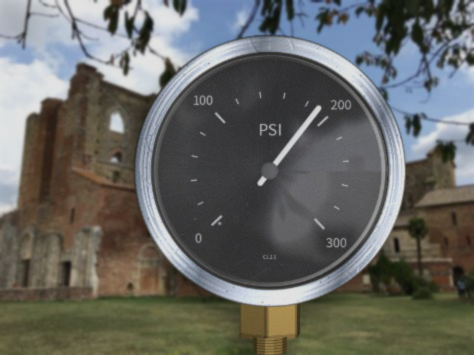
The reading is **190** psi
